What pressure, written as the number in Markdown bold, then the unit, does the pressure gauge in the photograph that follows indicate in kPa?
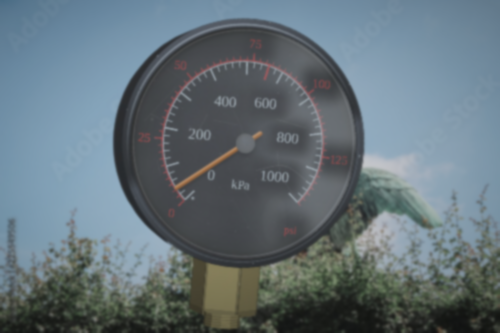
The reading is **40** kPa
